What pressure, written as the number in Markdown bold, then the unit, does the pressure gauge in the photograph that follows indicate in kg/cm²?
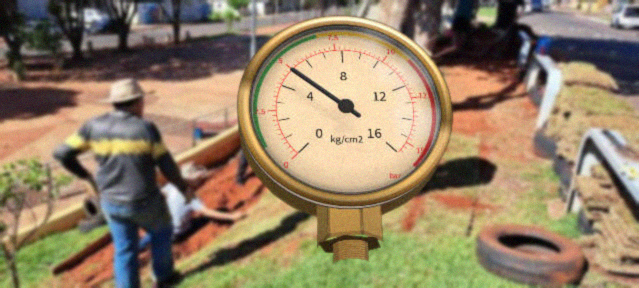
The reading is **5** kg/cm²
